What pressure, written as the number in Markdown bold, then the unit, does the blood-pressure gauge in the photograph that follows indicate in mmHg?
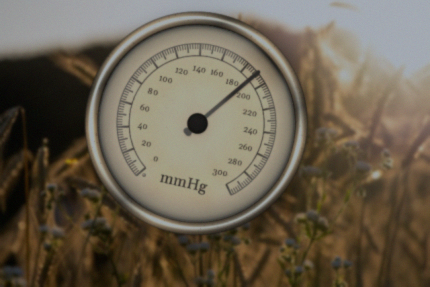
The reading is **190** mmHg
